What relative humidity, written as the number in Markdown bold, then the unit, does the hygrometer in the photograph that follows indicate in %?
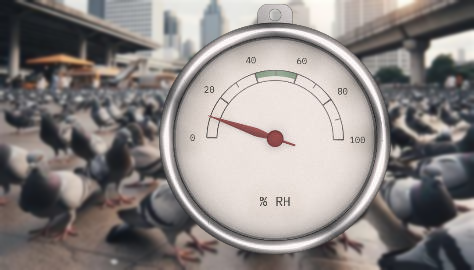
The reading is **10** %
